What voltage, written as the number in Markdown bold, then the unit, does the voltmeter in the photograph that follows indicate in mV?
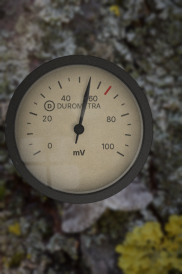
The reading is **55** mV
